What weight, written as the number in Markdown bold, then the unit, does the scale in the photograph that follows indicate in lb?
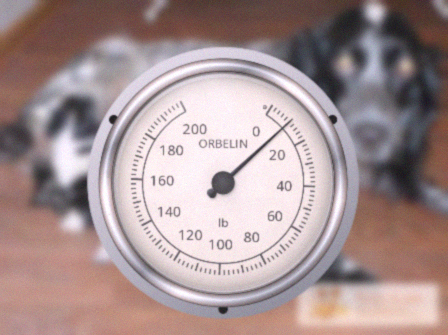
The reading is **10** lb
